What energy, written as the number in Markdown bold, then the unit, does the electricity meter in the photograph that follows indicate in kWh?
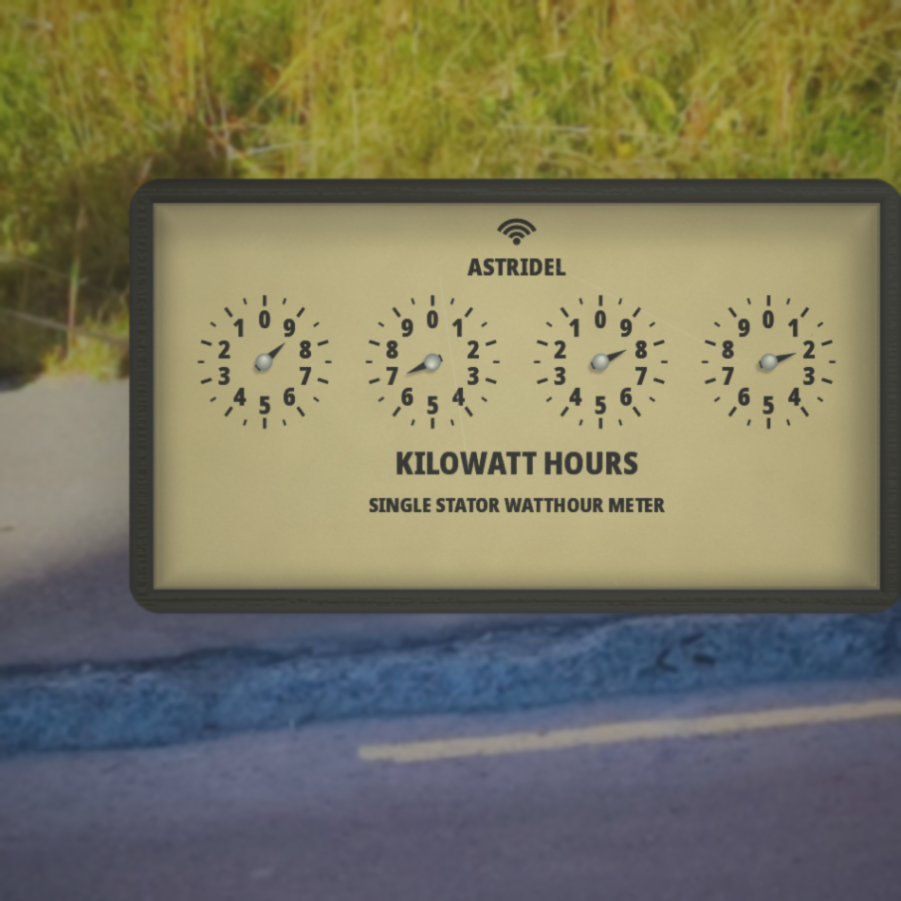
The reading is **8682** kWh
